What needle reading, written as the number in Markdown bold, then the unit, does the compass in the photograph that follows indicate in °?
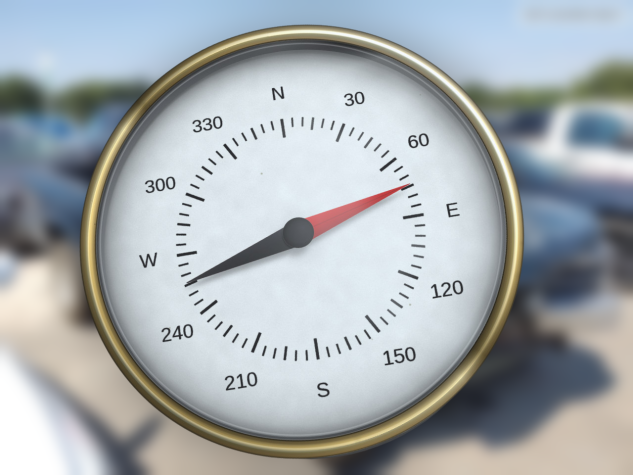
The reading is **75** °
